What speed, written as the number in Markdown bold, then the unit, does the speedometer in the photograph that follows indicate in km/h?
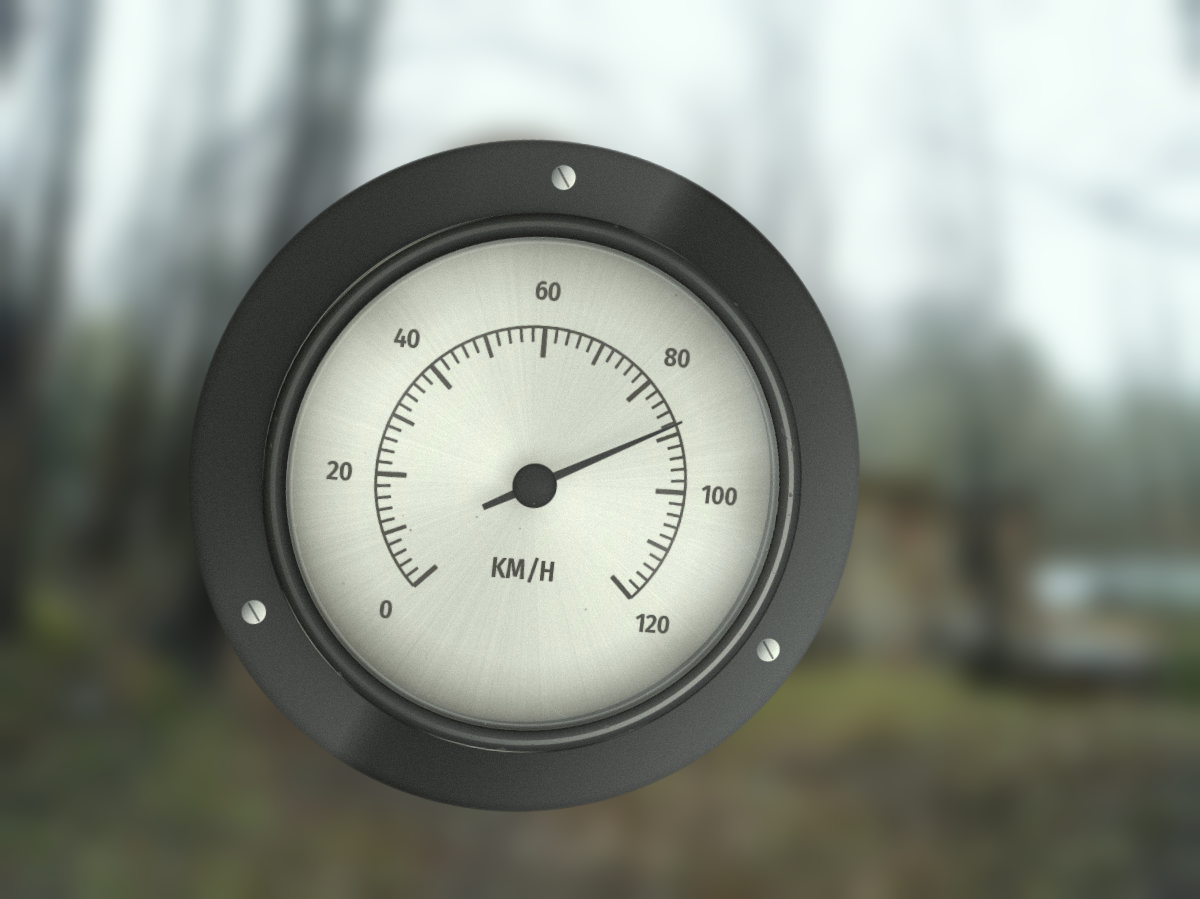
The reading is **88** km/h
